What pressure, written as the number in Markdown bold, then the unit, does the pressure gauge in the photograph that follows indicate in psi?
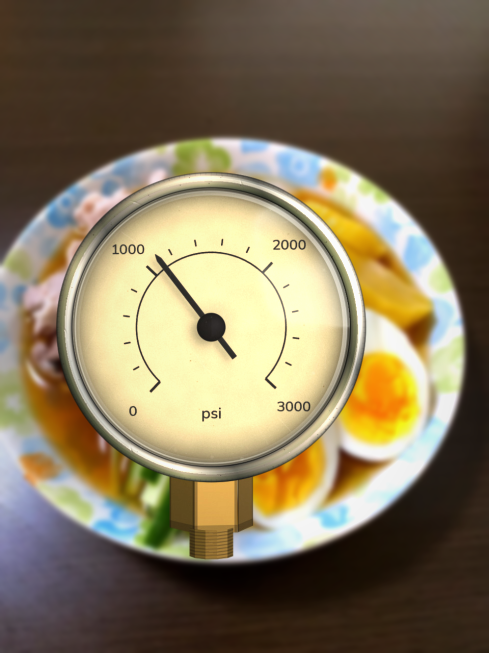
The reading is **1100** psi
